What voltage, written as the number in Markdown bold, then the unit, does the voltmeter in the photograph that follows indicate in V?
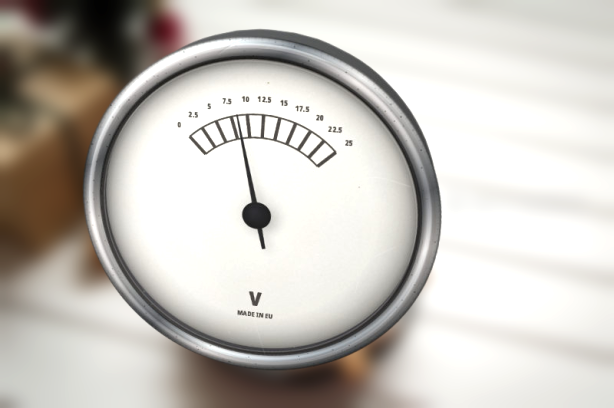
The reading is **8.75** V
